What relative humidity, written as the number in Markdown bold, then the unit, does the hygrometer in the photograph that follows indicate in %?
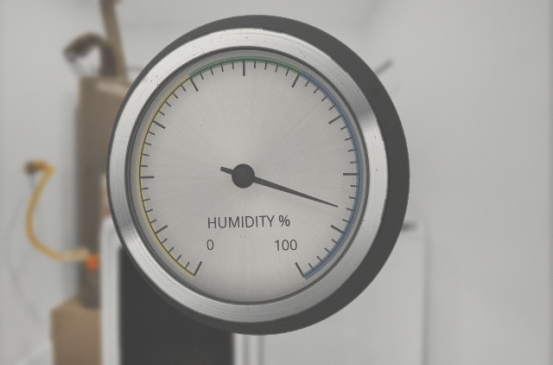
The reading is **86** %
